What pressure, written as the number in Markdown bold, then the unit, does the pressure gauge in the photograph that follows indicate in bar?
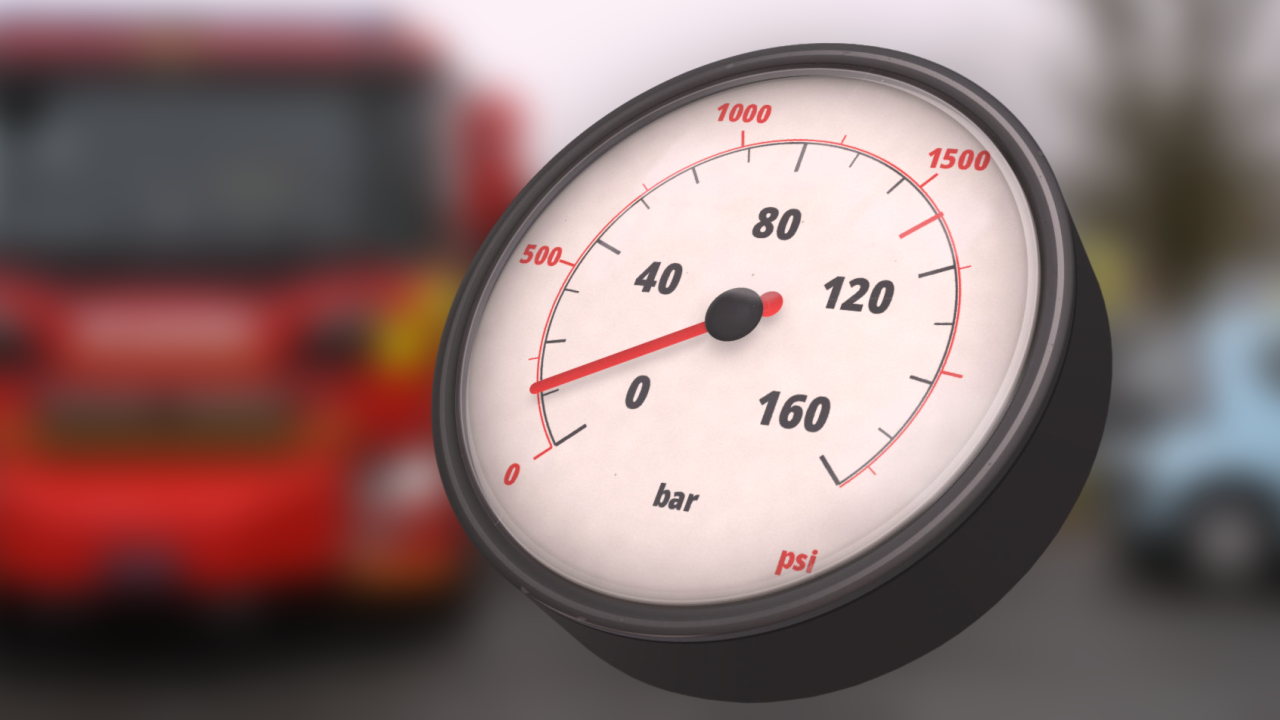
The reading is **10** bar
